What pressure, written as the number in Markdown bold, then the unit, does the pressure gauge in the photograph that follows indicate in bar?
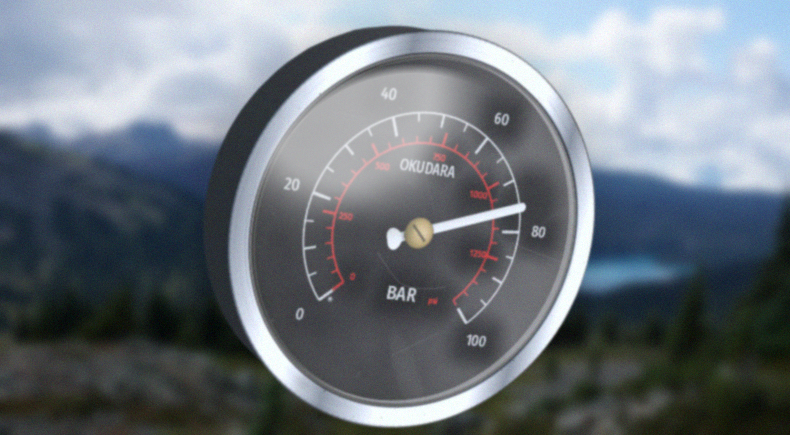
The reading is **75** bar
